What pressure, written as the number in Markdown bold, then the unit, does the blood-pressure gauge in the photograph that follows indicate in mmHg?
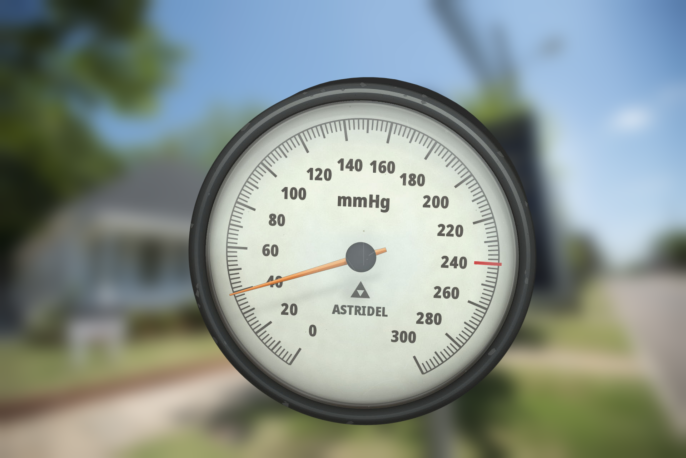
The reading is **40** mmHg
